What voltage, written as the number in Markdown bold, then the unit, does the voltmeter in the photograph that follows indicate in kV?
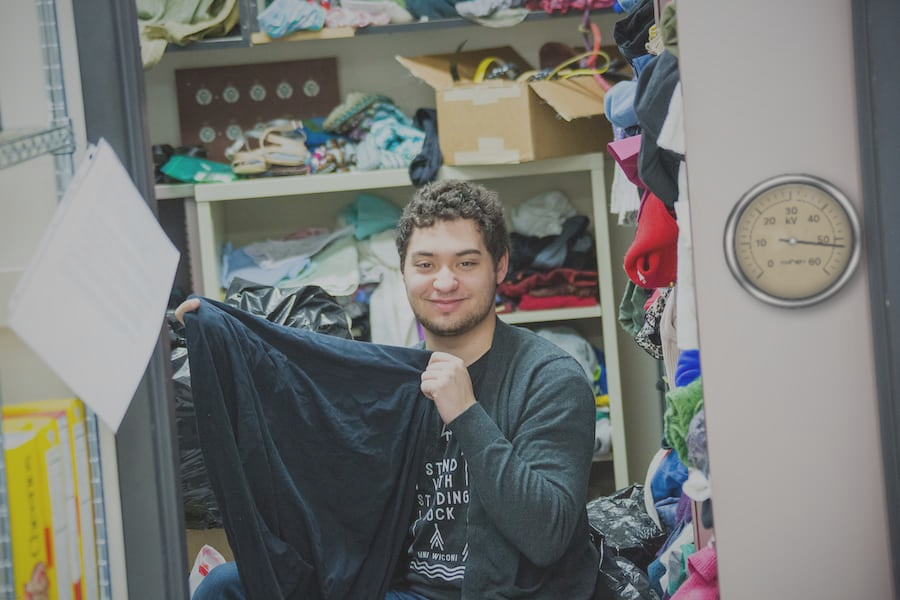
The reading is **52** kV
